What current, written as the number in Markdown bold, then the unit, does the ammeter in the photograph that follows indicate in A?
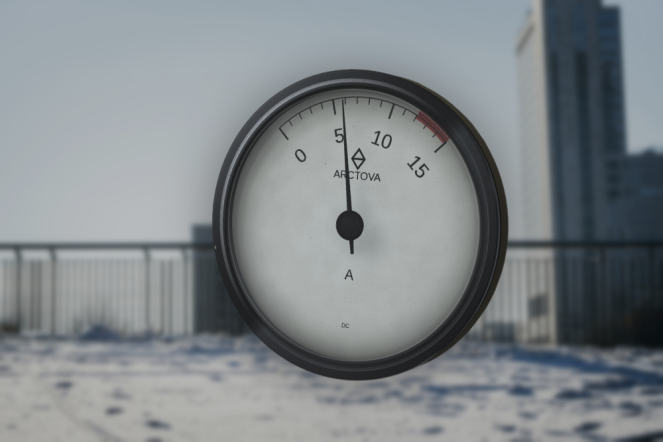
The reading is **6** A
